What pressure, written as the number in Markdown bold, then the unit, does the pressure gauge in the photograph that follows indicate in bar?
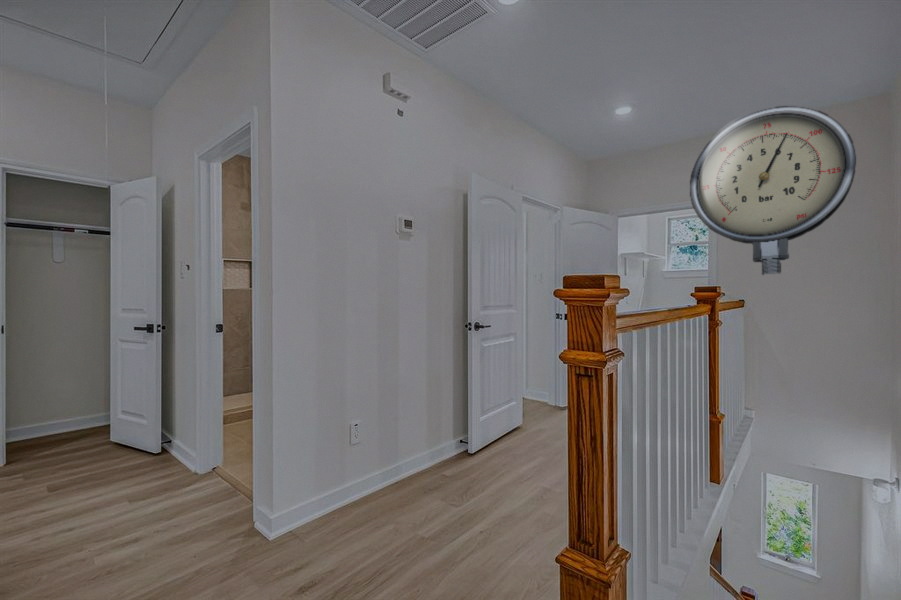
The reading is **6** bar
